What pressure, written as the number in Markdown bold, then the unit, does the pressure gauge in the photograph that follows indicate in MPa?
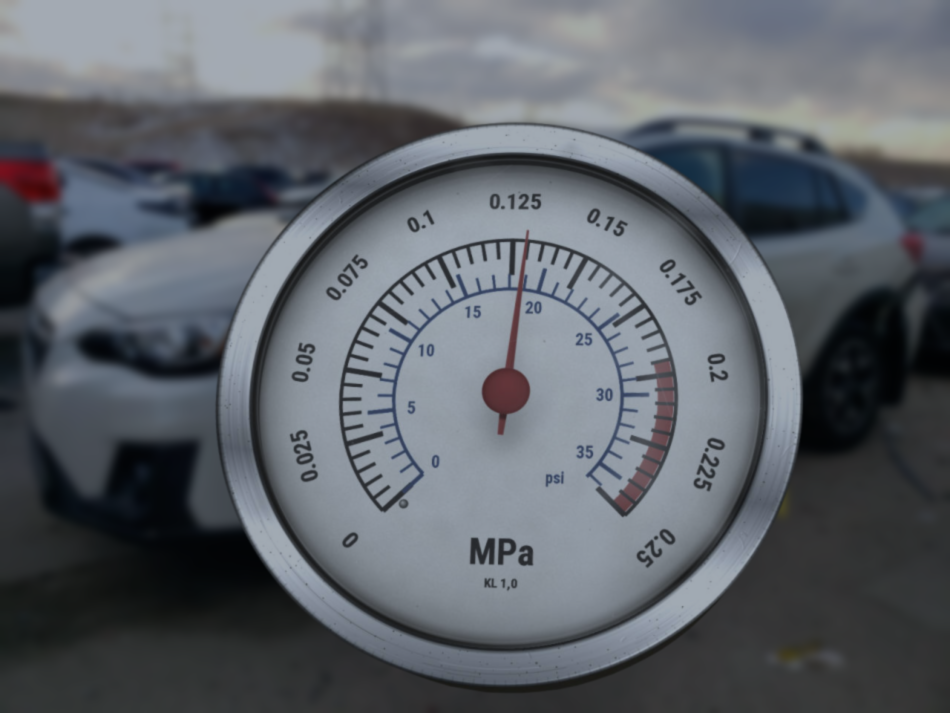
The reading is **0.13** MPa
